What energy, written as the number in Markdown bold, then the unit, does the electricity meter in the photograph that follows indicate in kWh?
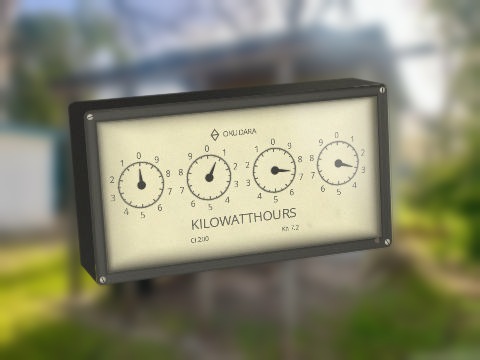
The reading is **73** kWh
